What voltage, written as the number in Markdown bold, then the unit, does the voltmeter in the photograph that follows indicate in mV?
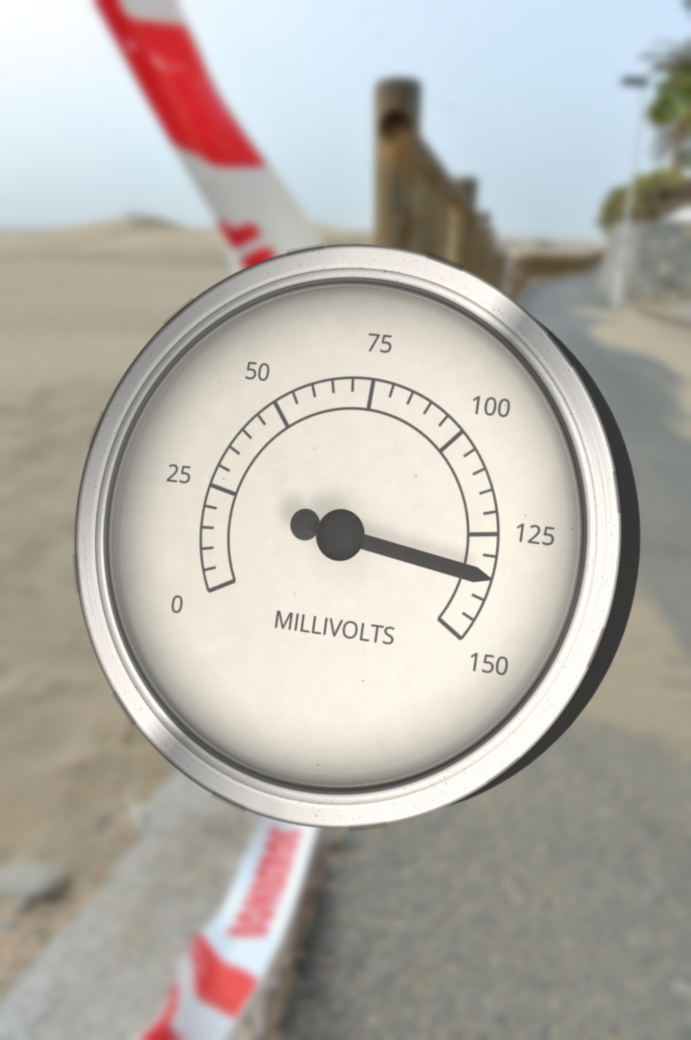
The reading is **135** mV
